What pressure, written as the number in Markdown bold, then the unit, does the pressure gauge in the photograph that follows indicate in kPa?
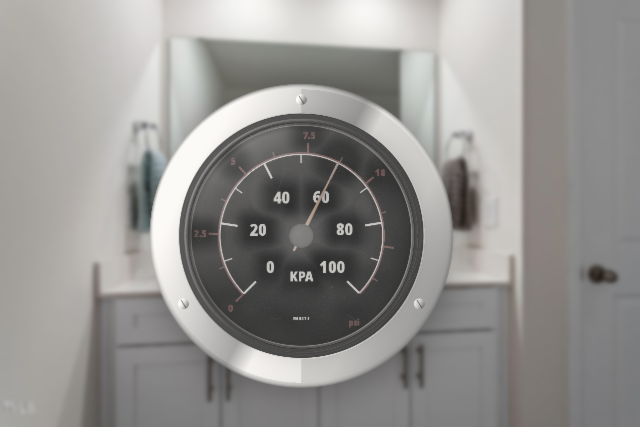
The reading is **60** kPa
